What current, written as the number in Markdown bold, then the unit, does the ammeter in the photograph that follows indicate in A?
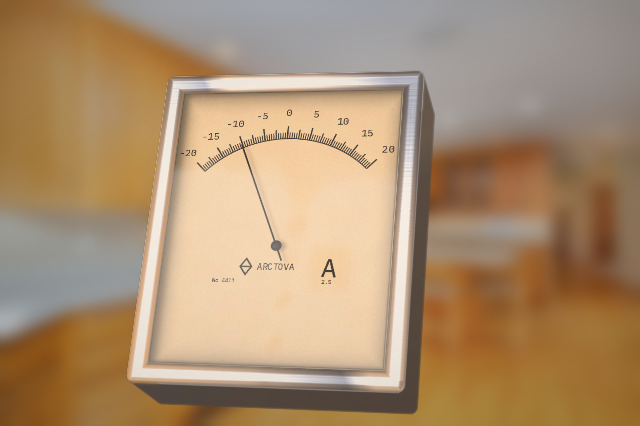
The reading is **-10** A
